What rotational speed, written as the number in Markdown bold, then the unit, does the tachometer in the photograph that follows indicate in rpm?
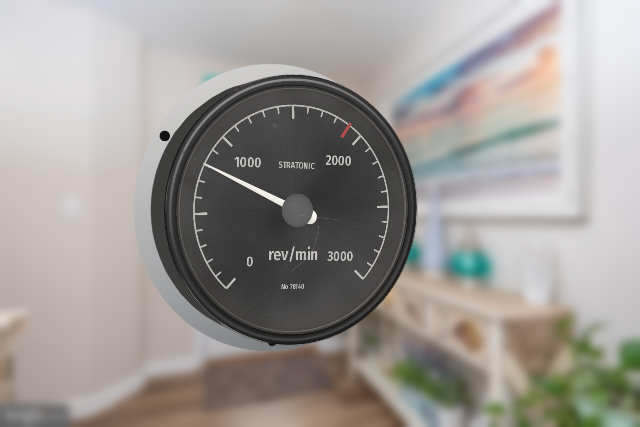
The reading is **800** rpm
